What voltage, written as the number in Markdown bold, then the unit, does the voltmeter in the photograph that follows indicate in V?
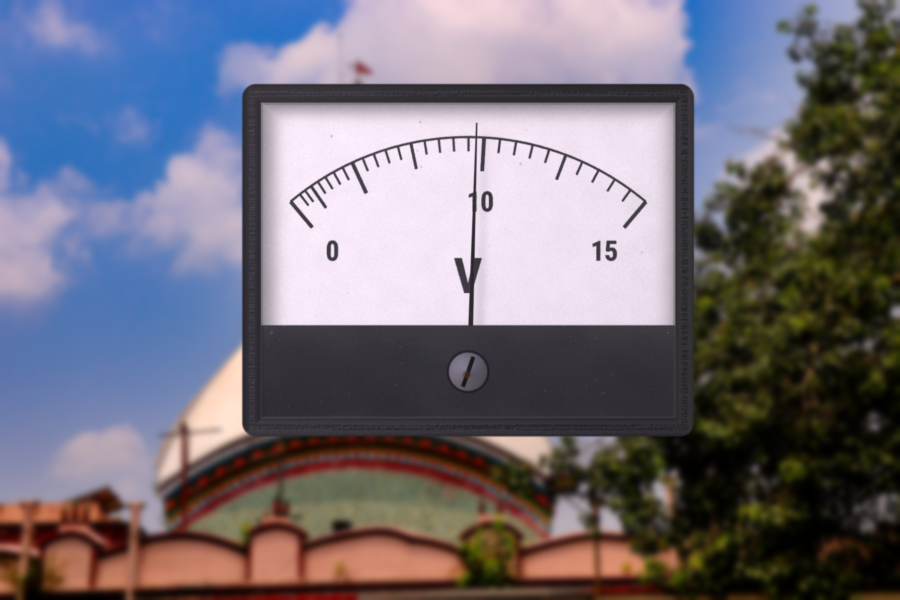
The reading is **9.75** V
